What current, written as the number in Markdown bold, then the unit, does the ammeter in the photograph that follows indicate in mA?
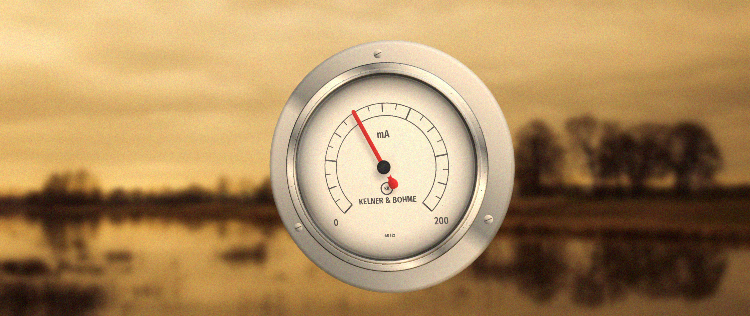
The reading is **80** mA
